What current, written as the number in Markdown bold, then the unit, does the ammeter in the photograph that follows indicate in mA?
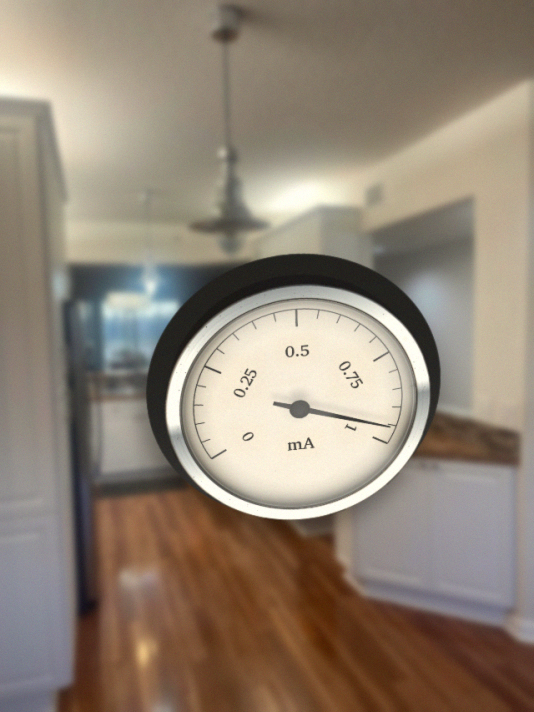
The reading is **0.95** mA
